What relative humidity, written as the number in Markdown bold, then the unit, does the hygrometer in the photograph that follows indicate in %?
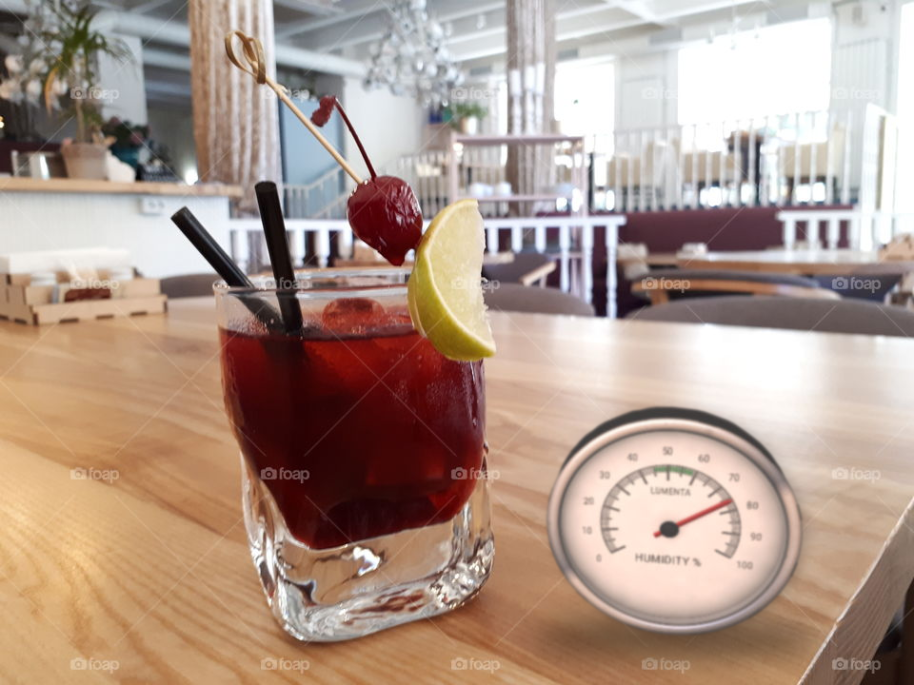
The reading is **75** %
